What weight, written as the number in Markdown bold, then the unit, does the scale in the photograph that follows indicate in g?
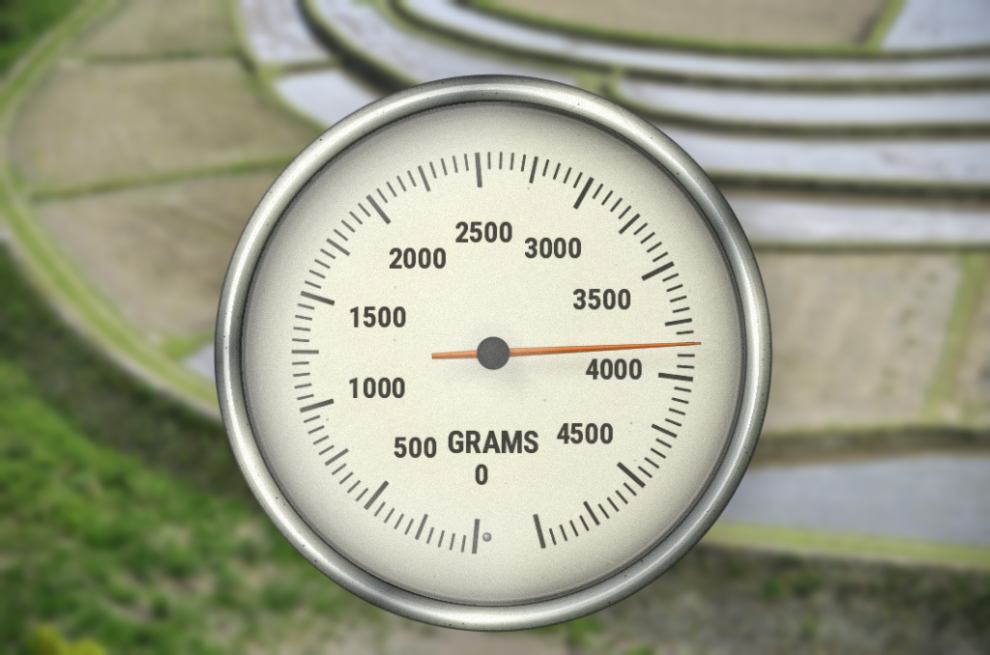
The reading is **3850** g
